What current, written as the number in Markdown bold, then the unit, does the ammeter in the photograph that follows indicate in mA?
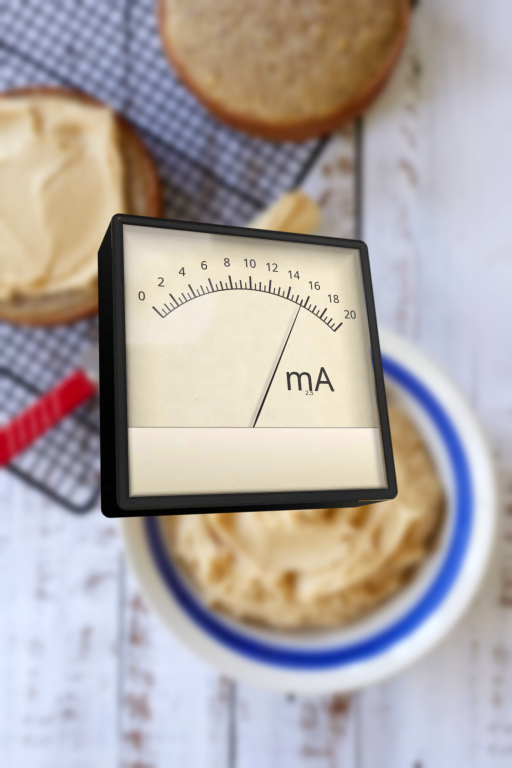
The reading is **15.5** mA
